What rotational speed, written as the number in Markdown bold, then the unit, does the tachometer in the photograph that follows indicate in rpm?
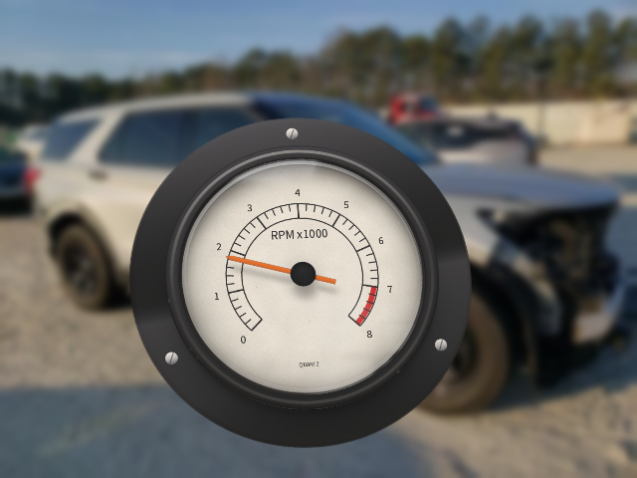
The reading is **1800** rpm
